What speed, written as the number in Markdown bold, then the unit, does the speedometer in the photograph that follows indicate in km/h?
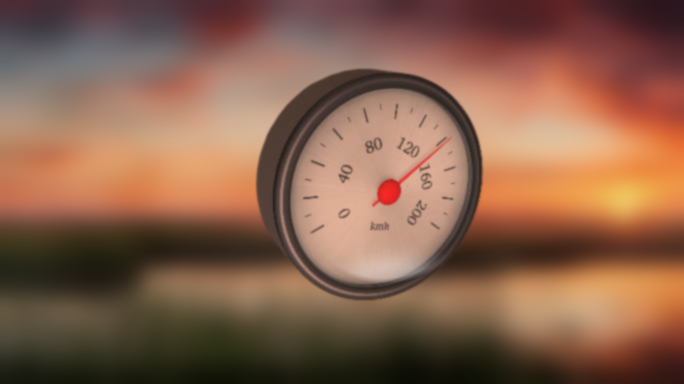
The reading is **140** km/h
